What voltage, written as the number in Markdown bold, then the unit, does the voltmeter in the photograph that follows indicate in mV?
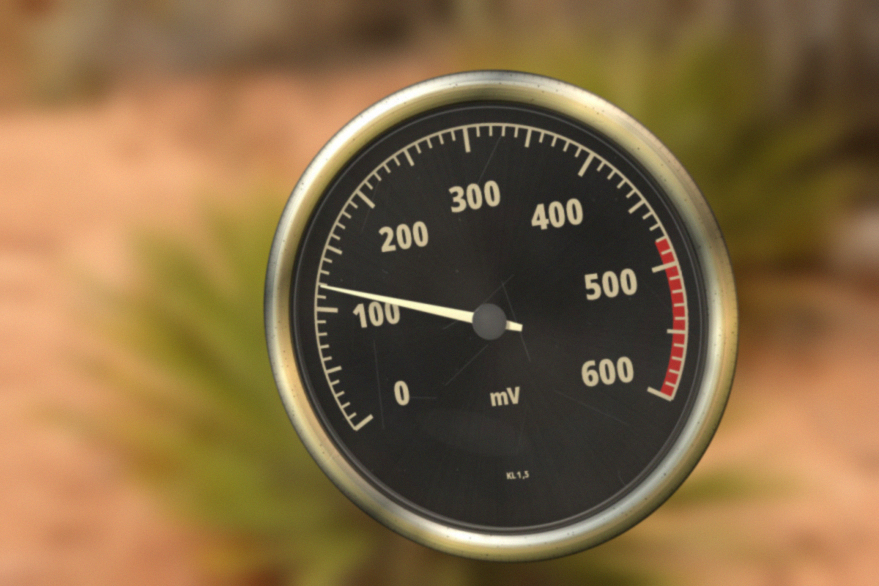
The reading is **120** mV
